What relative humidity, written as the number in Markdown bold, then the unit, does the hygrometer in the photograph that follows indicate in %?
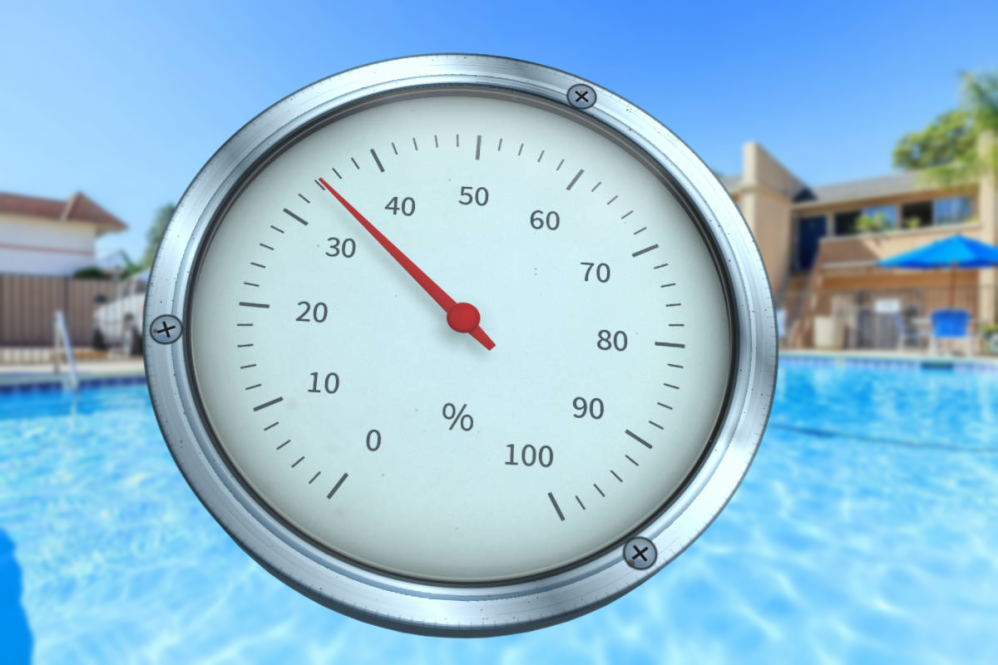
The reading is **34** %
